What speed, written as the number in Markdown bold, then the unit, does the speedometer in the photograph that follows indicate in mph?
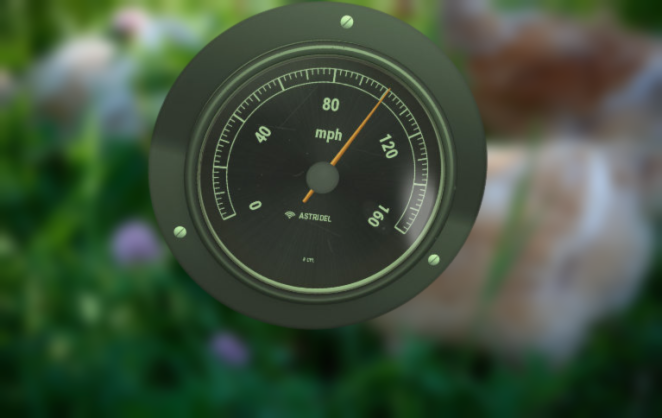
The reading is **100** mph
